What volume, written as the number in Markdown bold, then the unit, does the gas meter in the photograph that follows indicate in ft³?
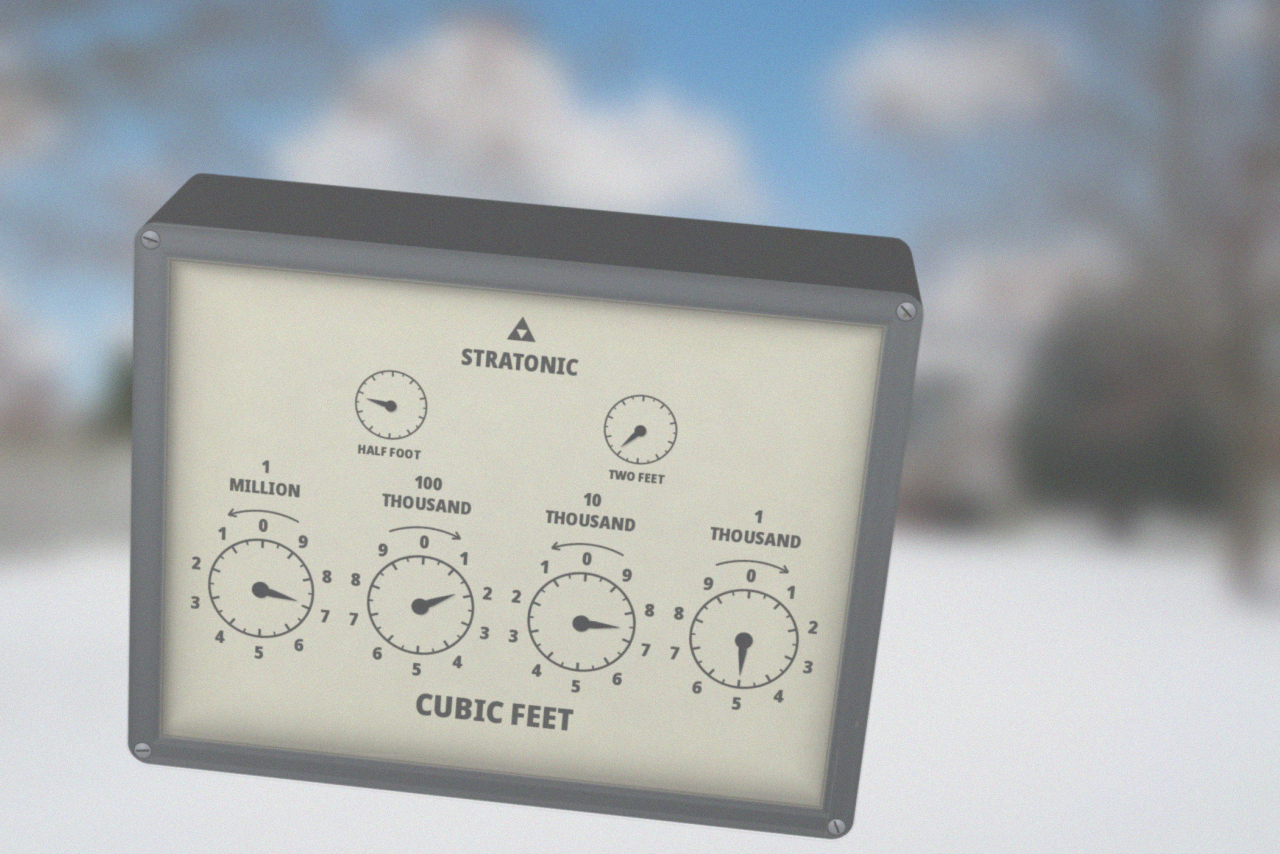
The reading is **717500** ft³
